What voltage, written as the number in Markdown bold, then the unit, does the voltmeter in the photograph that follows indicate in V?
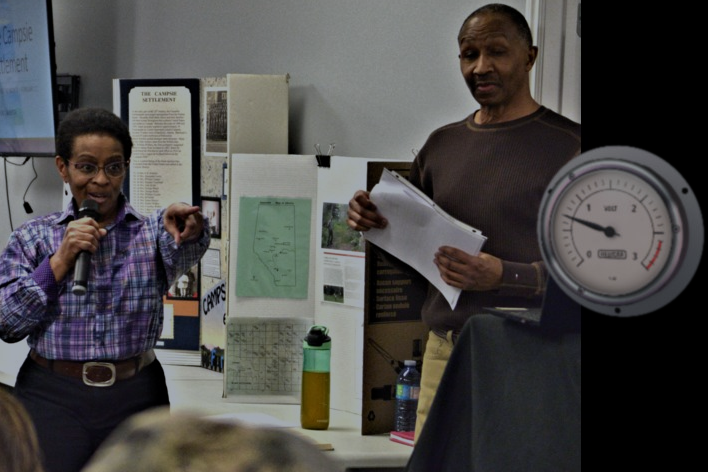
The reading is **0.7** V
